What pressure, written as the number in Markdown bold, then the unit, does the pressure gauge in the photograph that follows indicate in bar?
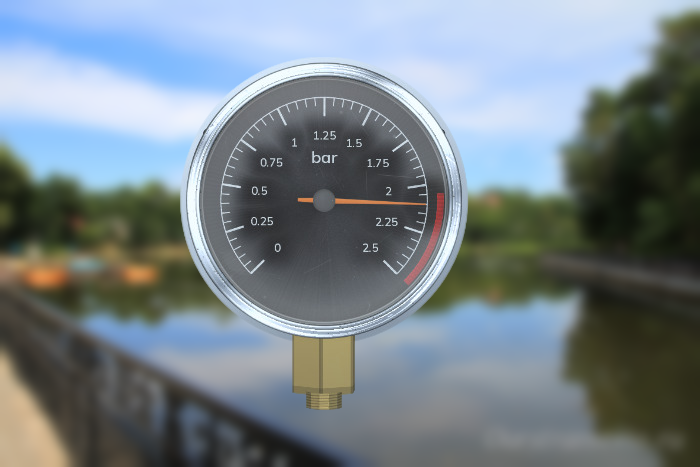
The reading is **2.1** bar
